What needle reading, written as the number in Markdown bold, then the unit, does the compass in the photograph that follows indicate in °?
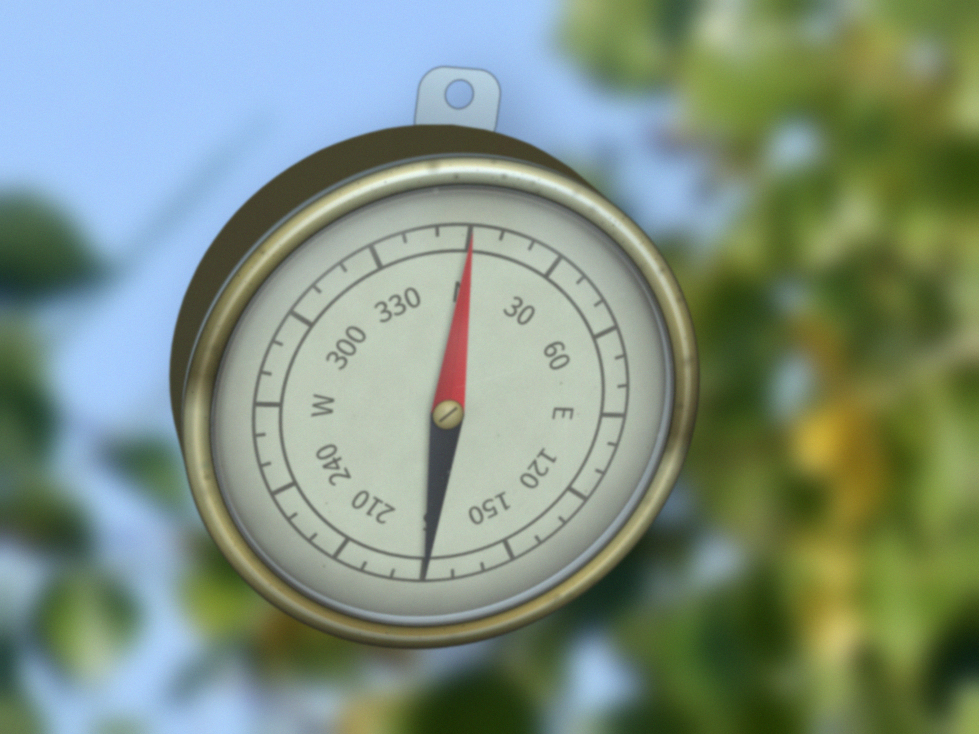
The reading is **0** °
